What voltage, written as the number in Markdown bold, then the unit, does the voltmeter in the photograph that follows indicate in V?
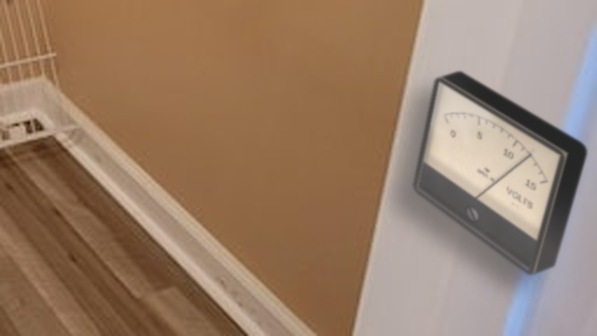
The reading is **12** V
